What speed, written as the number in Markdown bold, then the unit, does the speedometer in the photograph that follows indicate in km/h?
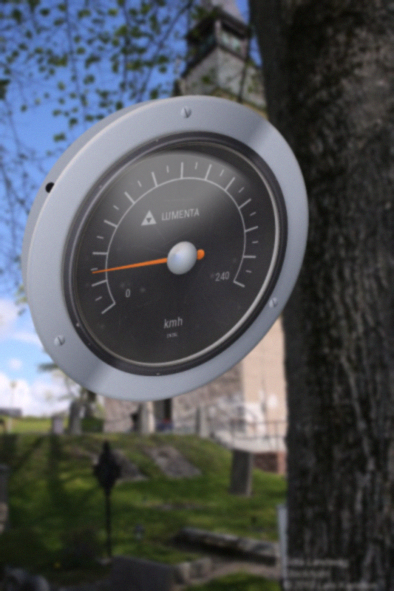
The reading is **30** km/h
